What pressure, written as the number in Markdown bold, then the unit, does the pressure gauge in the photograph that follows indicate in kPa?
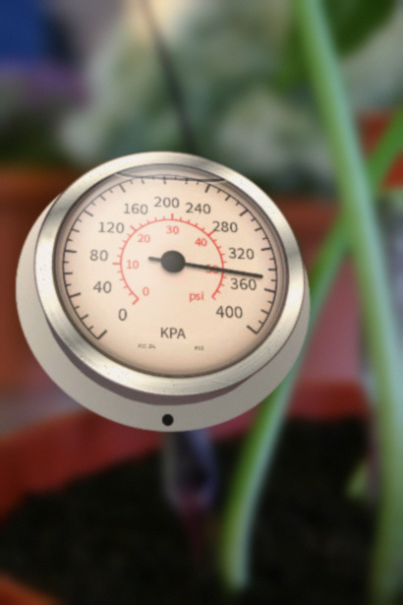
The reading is **350** kPa
